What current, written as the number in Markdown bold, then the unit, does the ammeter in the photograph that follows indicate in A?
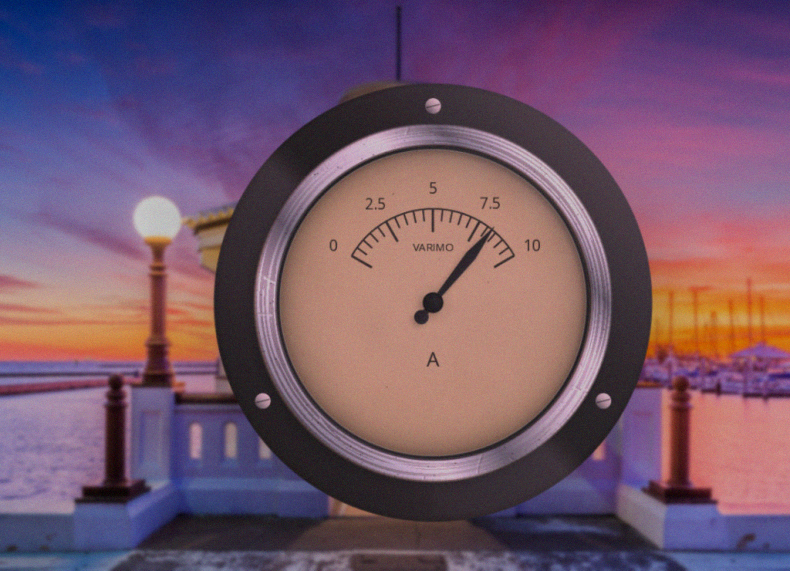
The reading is **8.25** A
